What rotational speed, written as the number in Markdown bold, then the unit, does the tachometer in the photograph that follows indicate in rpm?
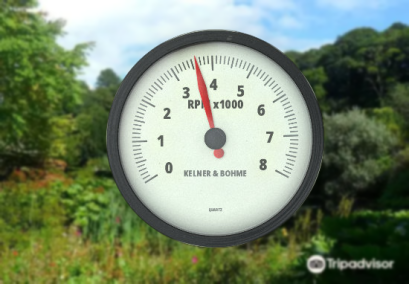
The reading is **3600** rpm
